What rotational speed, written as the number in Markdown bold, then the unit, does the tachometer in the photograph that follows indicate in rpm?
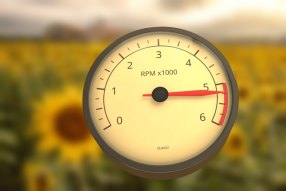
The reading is **5250** rpm
